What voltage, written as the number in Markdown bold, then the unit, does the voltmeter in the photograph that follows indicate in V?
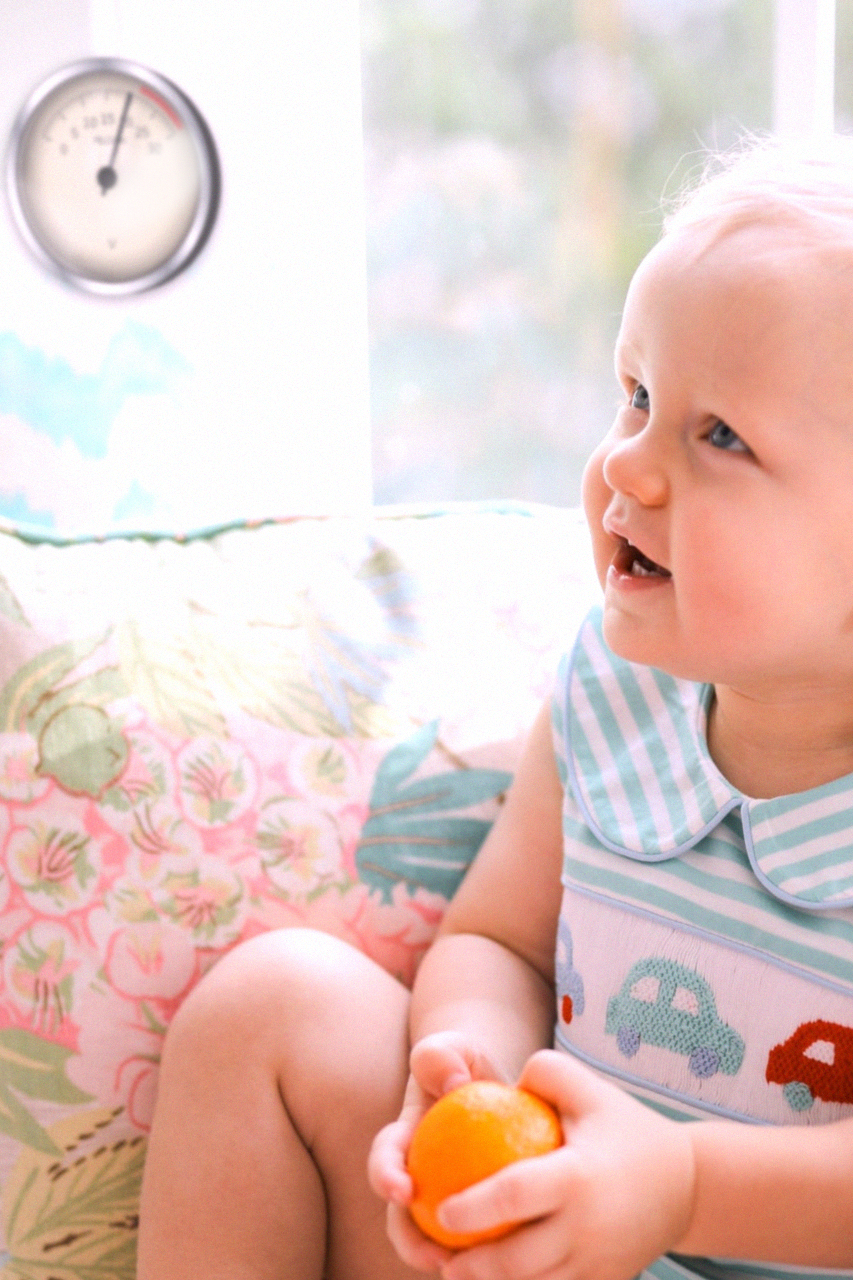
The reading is **20** V
